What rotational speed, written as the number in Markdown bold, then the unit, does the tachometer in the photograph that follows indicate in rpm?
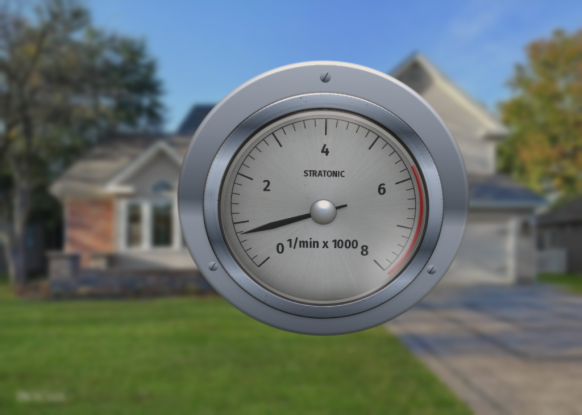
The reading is **800** rpm
